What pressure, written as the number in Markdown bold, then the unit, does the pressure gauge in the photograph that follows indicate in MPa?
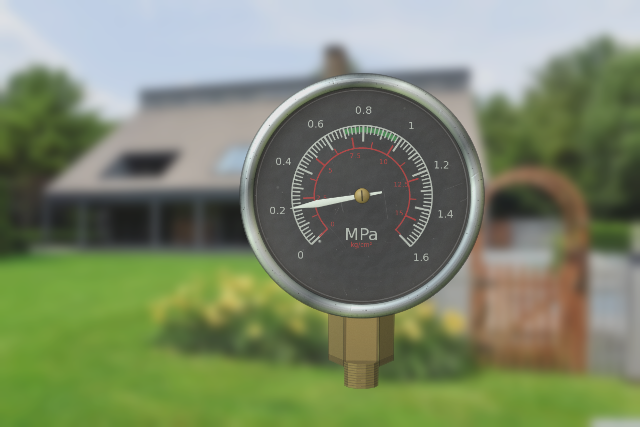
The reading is **0.2** MPa
